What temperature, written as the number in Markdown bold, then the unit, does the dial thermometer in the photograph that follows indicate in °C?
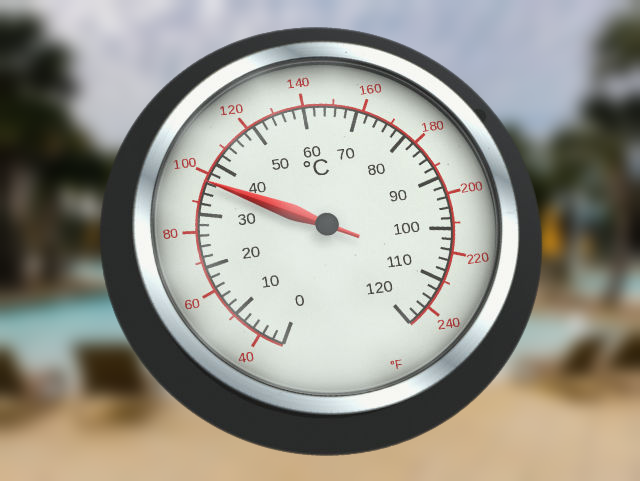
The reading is **36** °C
